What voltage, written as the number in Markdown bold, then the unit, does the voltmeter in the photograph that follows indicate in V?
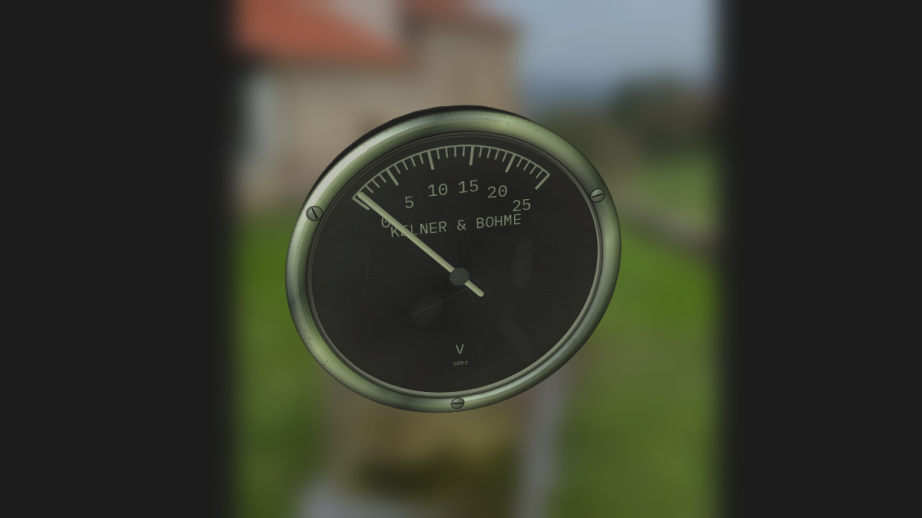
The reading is **1** V
